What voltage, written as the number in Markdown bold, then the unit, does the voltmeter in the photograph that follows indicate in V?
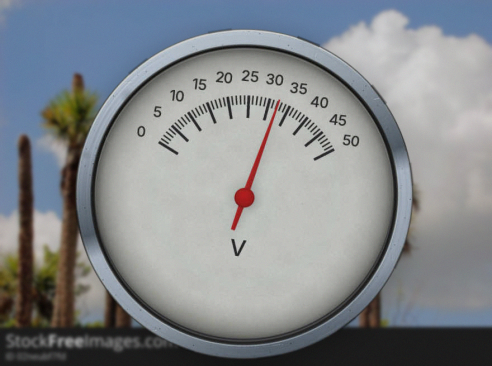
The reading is **32** V
